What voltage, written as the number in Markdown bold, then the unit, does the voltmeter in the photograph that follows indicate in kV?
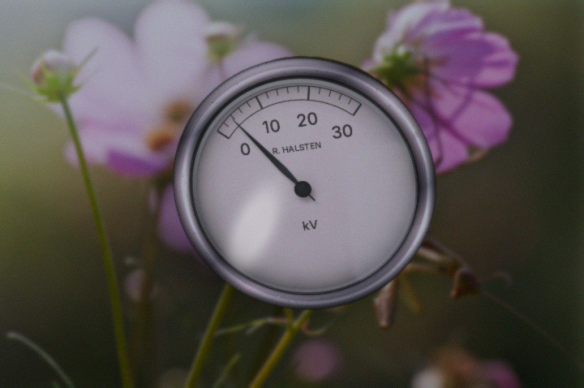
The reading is **4** kV
